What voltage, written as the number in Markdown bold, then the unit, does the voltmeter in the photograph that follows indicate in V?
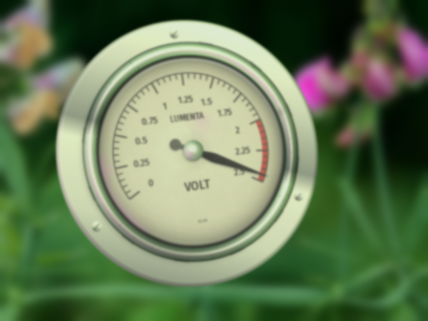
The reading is **2.45** V
